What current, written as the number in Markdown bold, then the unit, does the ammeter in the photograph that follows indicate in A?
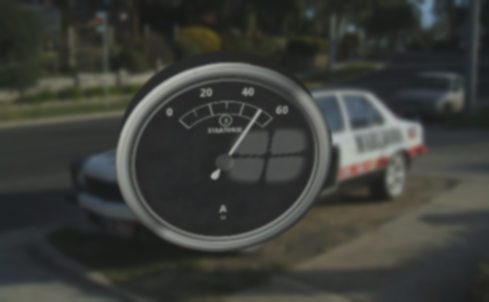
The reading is **50** A
